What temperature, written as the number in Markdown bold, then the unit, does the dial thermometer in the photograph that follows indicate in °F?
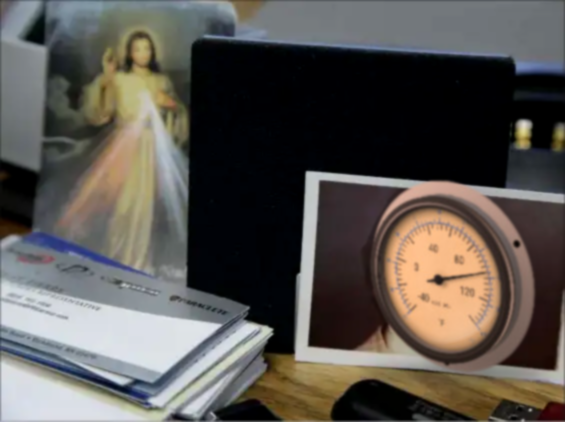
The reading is **100** °F
